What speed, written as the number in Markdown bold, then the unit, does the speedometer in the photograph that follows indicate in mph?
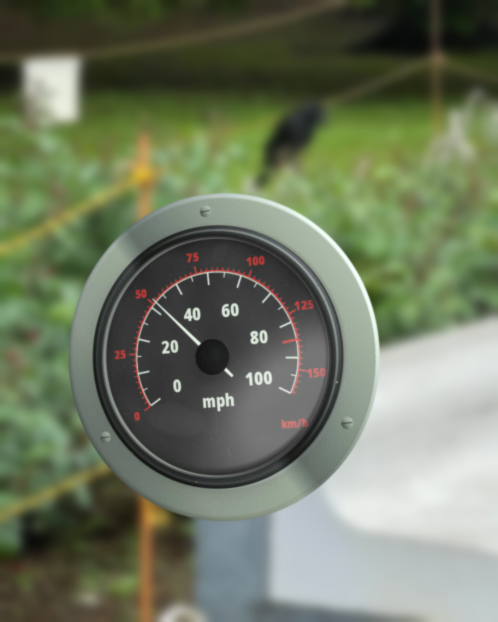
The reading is **32.5** mph
